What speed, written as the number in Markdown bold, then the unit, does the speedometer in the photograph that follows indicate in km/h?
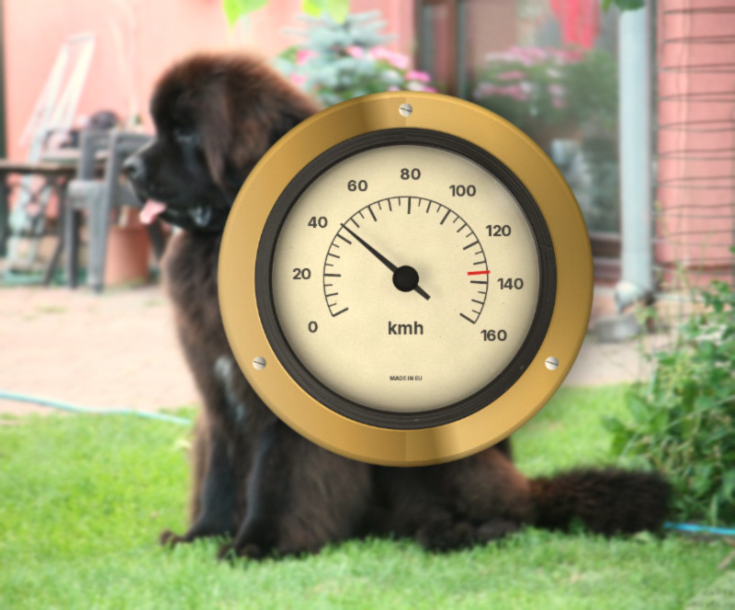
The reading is **45** km/h
